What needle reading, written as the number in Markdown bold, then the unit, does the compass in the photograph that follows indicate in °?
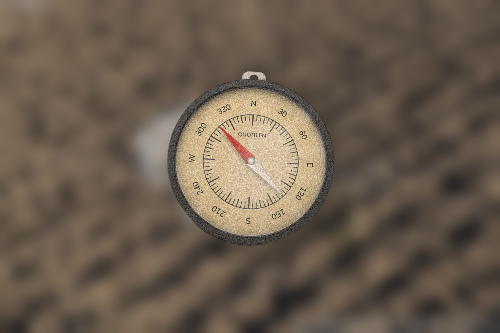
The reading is **315** °
